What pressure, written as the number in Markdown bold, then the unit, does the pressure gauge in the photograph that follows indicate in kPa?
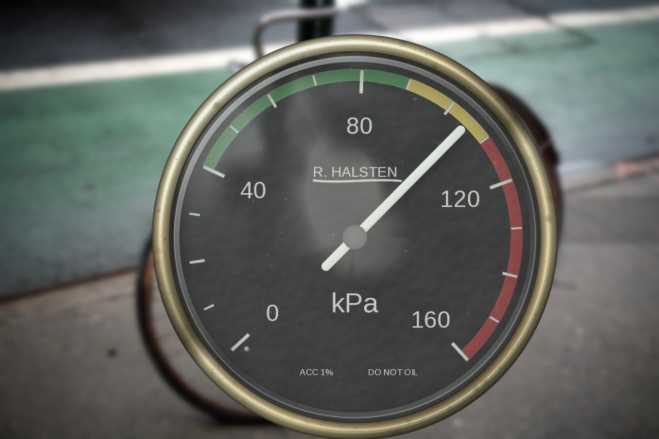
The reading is **105** kPa
